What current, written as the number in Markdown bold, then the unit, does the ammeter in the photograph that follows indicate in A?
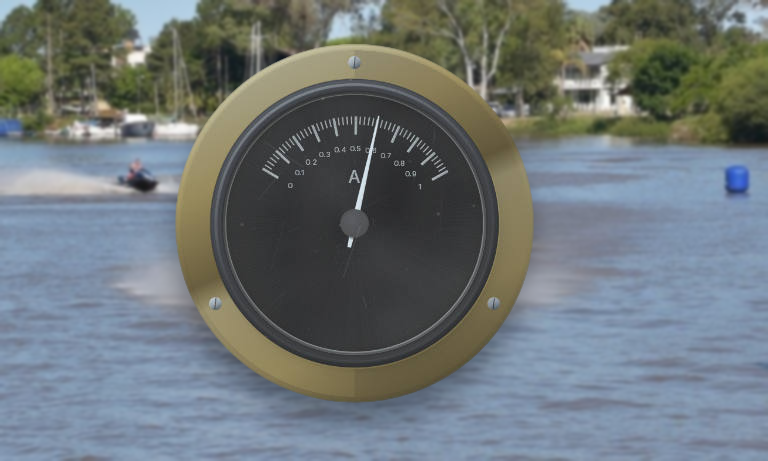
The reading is **0.6** A
